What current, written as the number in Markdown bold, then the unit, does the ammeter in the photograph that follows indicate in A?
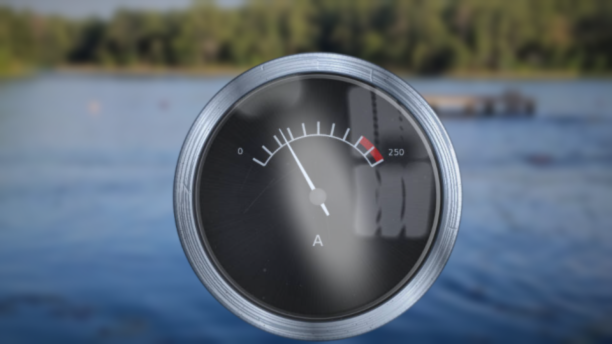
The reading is **62.5** A
